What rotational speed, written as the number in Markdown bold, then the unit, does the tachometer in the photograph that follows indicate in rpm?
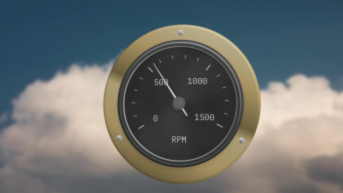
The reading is **550** rpm
